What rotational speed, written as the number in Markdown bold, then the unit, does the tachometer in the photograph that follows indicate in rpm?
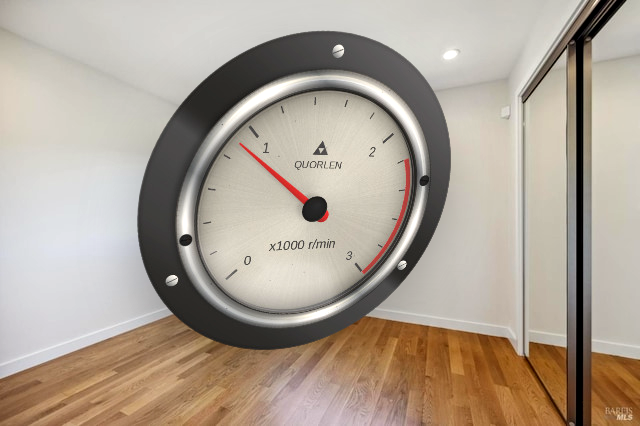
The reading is **900** rpm
